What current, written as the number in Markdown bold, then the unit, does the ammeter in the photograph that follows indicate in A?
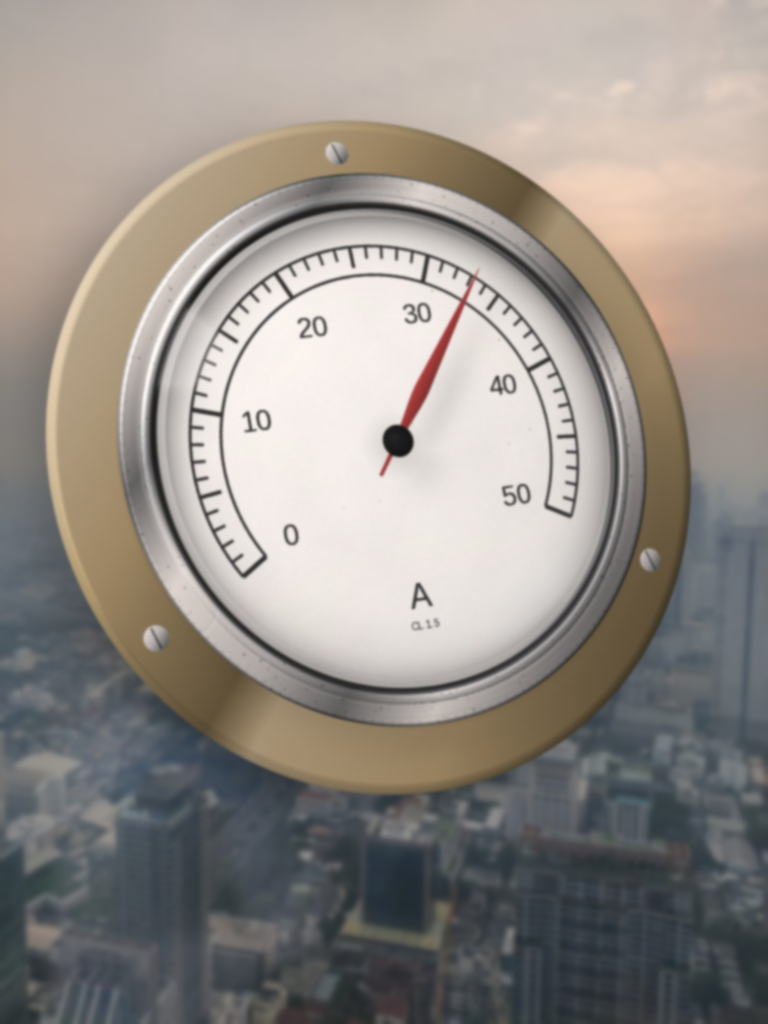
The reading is **33** A
